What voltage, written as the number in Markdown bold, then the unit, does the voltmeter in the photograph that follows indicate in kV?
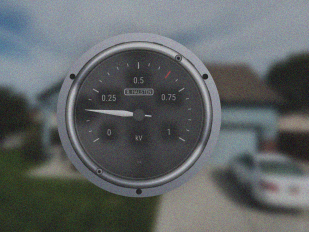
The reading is **0.15** kV
